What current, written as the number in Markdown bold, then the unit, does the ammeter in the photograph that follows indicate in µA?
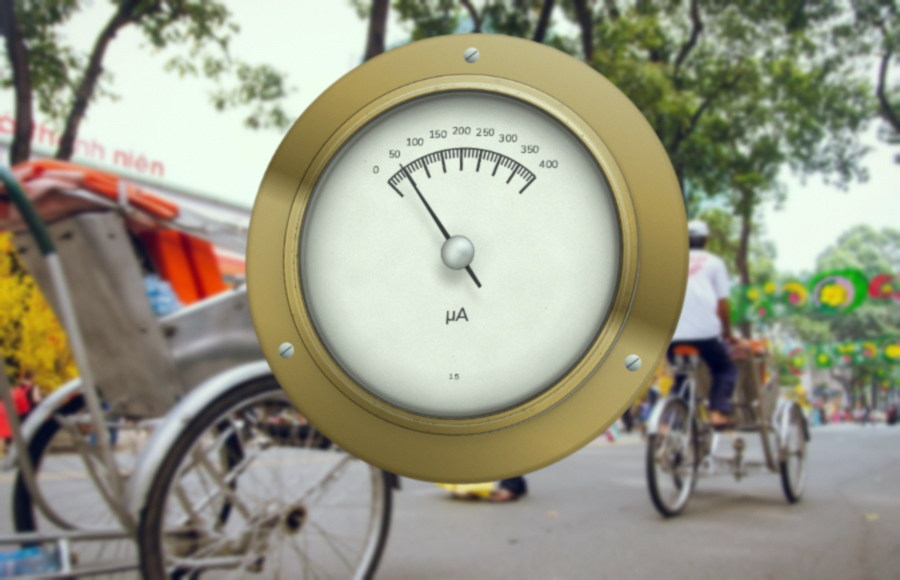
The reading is **50** µA
